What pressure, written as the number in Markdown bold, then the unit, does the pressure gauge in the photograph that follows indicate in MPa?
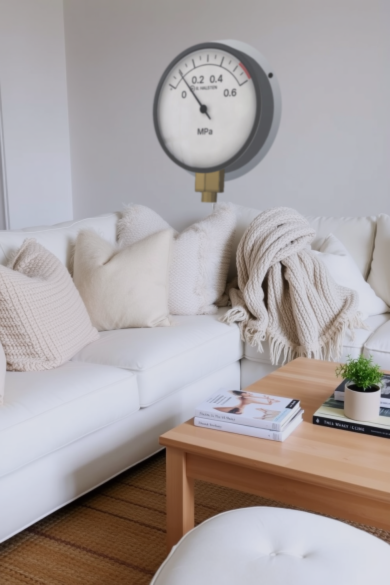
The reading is **0.1** MPa
